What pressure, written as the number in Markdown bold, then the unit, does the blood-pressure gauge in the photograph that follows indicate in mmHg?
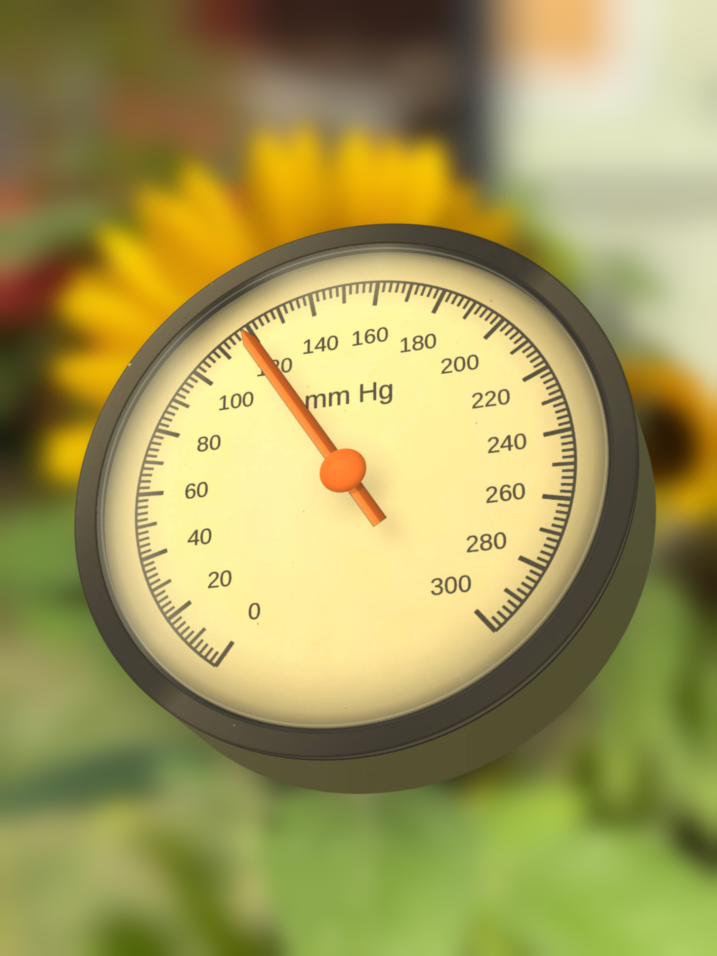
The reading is **118** mmHg
